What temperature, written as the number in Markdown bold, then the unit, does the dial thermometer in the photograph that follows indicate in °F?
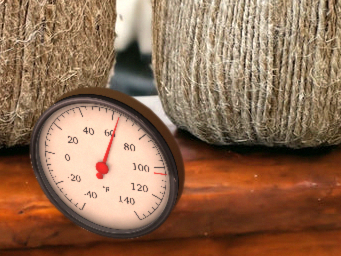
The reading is **64** °F
